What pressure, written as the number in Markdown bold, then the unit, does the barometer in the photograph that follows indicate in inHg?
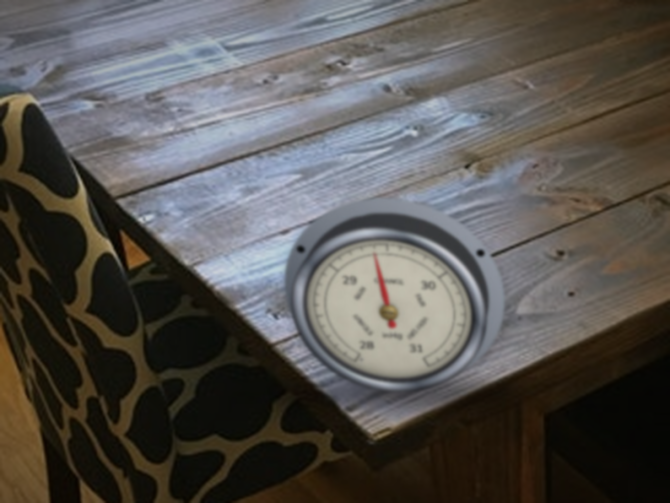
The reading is **29.4** inHg
